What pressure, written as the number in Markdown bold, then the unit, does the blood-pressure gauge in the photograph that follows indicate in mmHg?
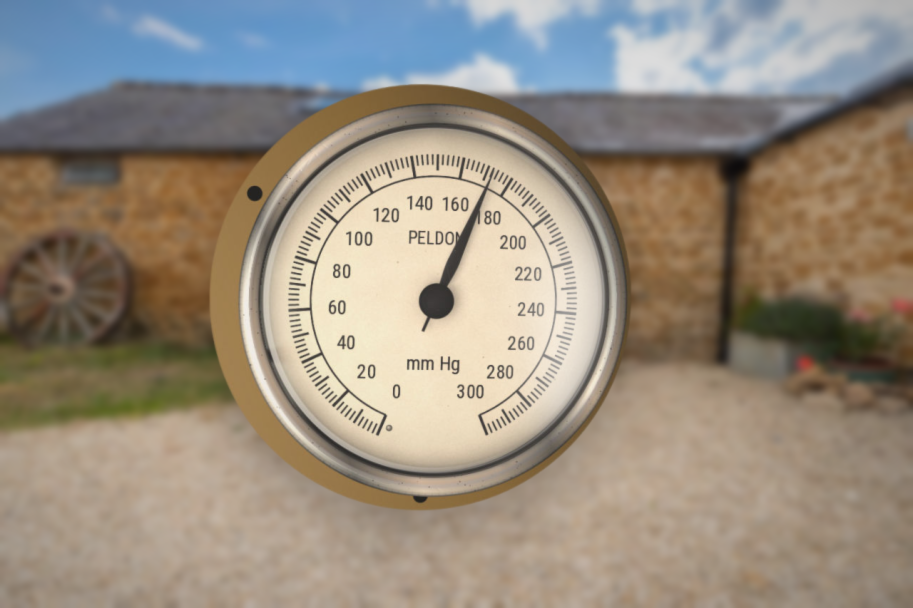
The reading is **172** mmHg
